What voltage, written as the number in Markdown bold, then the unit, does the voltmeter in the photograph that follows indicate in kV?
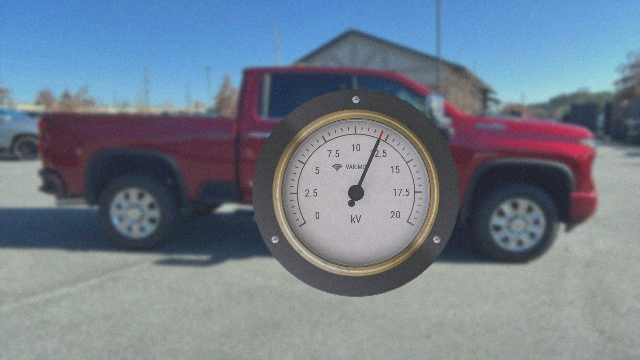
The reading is **12** kV
